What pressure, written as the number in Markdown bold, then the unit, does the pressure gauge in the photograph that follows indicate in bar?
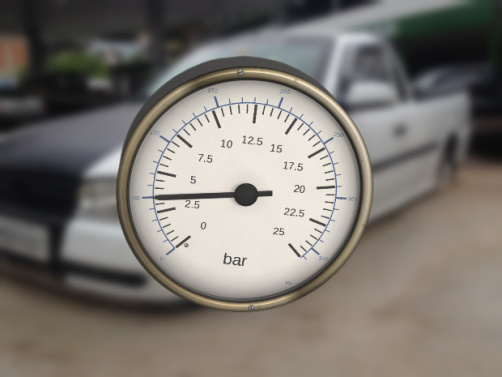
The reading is **3.5** bar
